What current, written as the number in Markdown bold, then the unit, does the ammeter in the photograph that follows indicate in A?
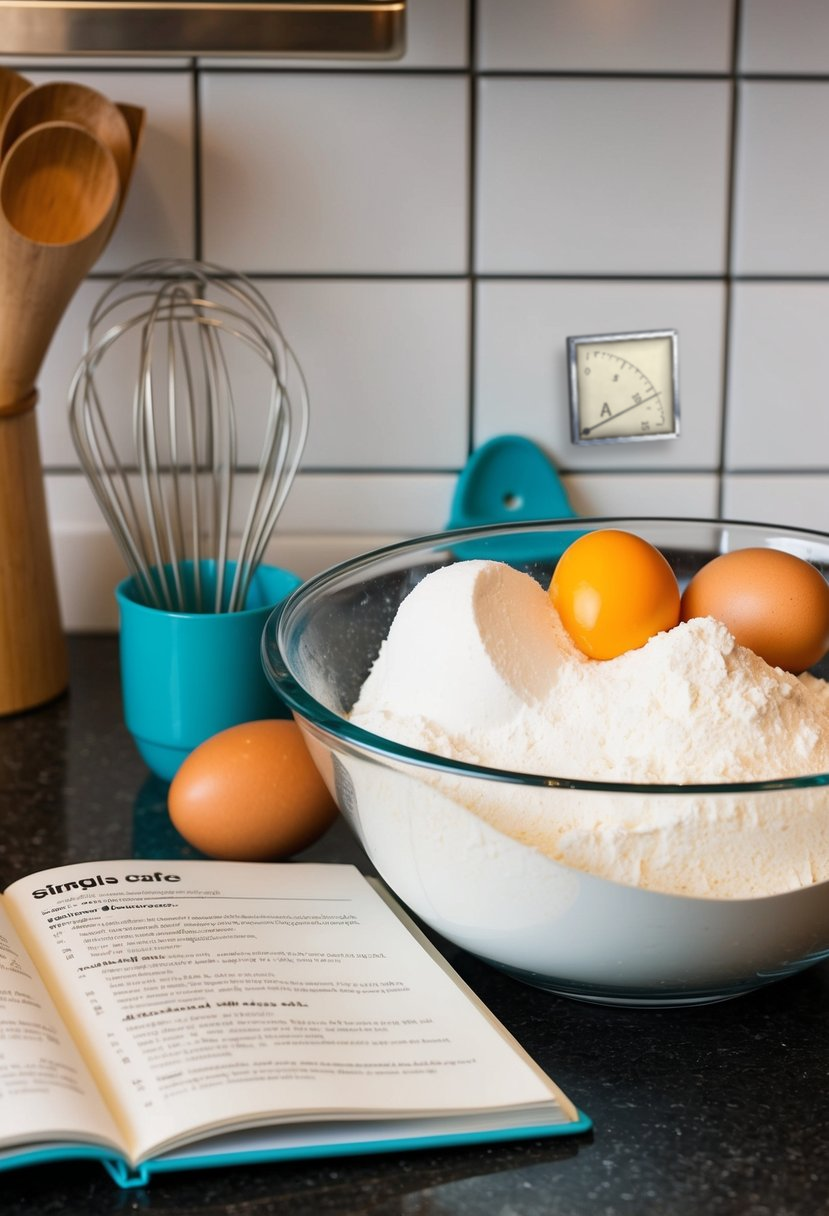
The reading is **11** A
